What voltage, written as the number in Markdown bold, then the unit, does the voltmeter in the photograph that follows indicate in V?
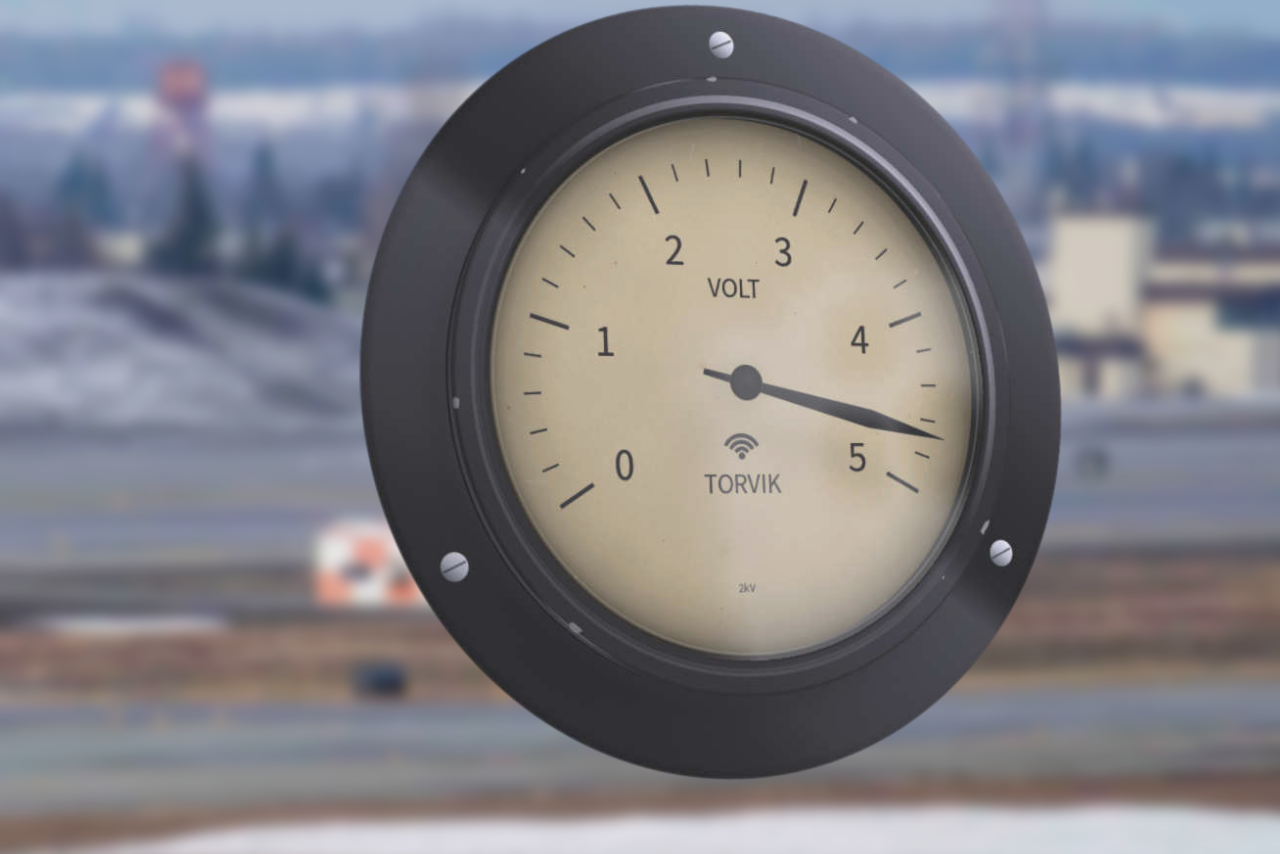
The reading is **4.7** V
